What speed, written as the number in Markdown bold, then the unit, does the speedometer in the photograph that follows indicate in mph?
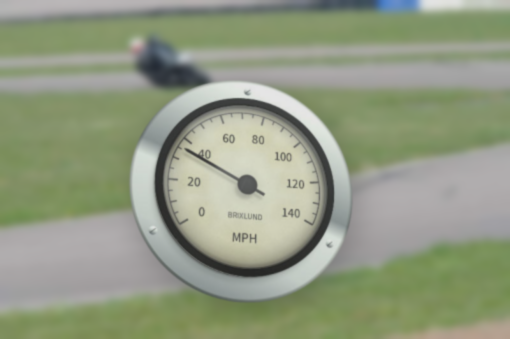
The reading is **35** mph
